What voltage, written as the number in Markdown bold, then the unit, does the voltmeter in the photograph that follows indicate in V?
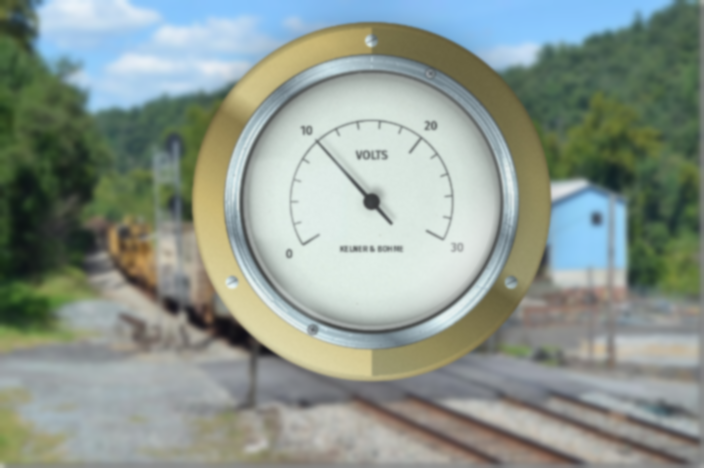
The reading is **10** V
